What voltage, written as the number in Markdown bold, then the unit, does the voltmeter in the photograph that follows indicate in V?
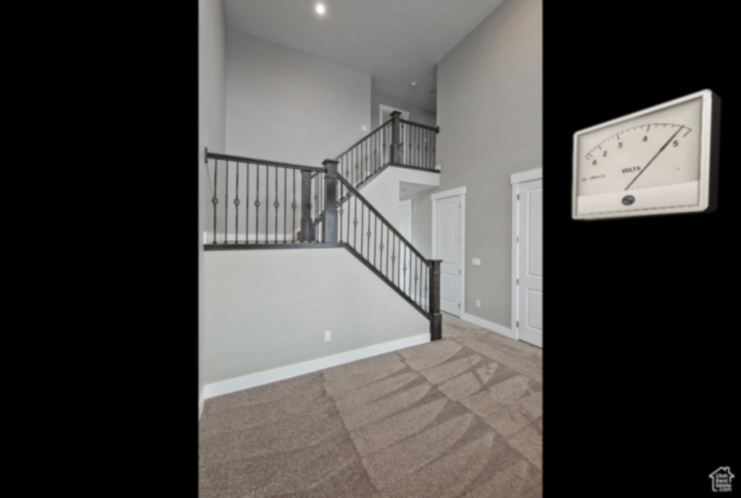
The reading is **4.8** V
